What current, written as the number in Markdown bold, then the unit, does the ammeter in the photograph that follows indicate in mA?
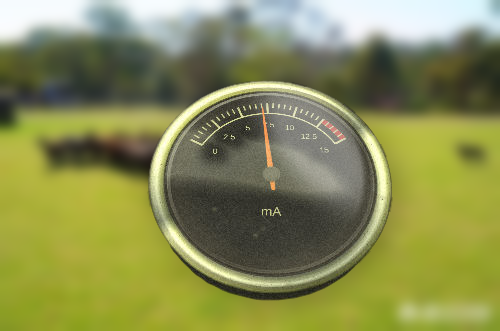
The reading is **7** mA
